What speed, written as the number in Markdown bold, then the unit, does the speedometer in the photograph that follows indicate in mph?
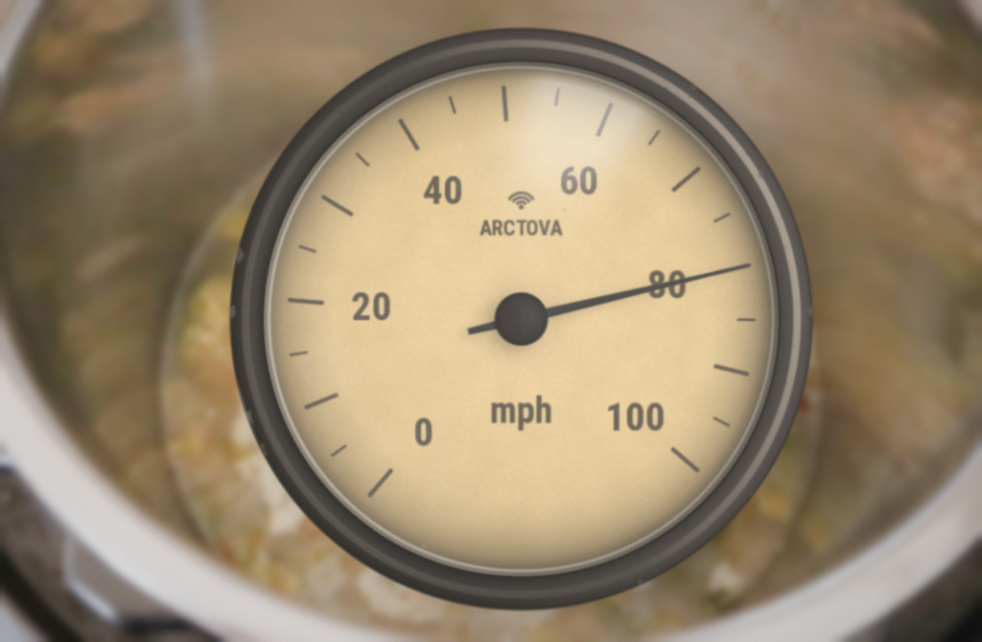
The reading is **80** mph
